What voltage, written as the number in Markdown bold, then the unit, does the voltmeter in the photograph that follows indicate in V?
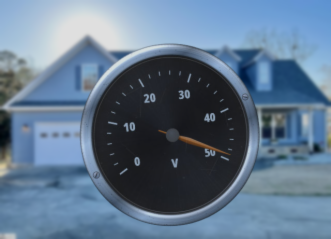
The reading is **49** V
